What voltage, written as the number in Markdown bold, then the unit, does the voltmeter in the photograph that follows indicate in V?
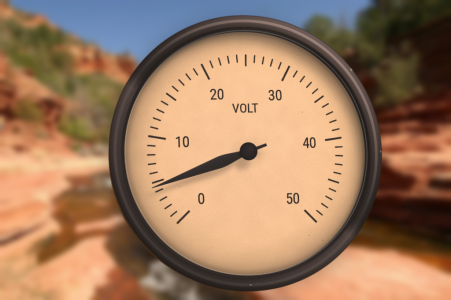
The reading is **4.5** V
